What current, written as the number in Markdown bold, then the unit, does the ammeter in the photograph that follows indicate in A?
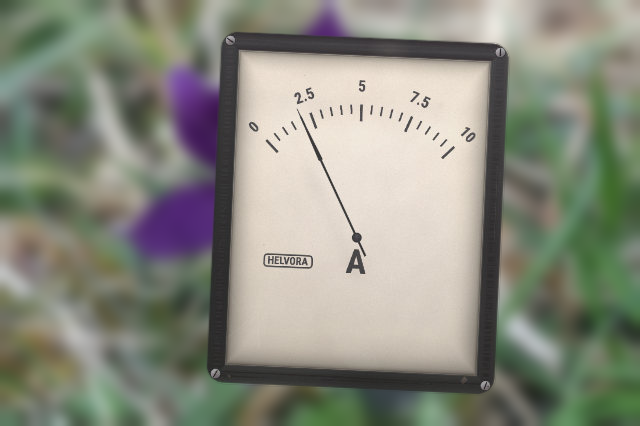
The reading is **2** A
